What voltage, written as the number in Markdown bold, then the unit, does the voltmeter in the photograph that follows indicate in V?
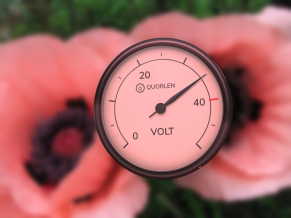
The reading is **35** V
